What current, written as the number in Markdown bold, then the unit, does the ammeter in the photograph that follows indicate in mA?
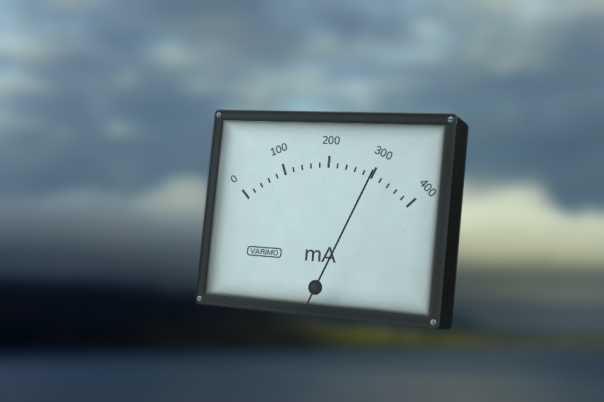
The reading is **300** mA
